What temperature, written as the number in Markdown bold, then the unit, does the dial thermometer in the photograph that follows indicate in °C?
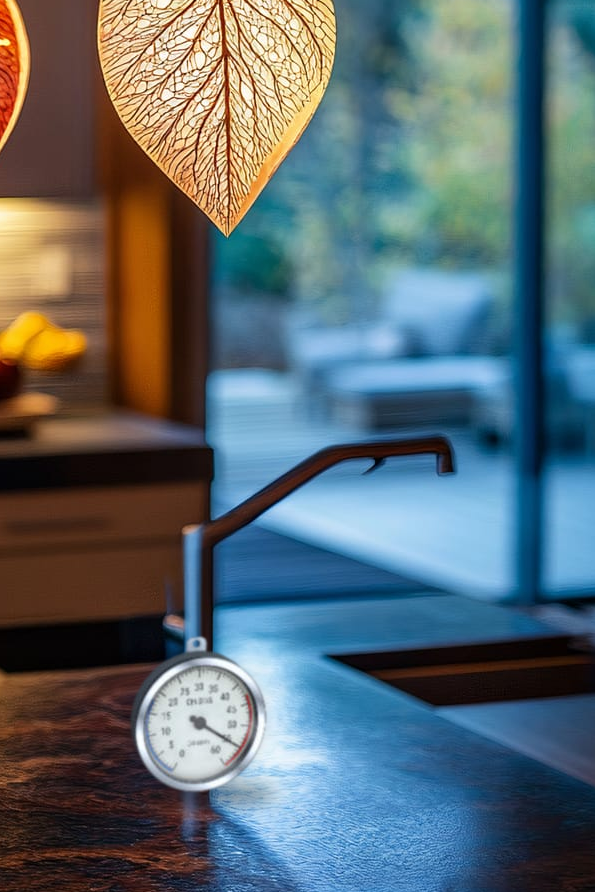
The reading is **55** °C
